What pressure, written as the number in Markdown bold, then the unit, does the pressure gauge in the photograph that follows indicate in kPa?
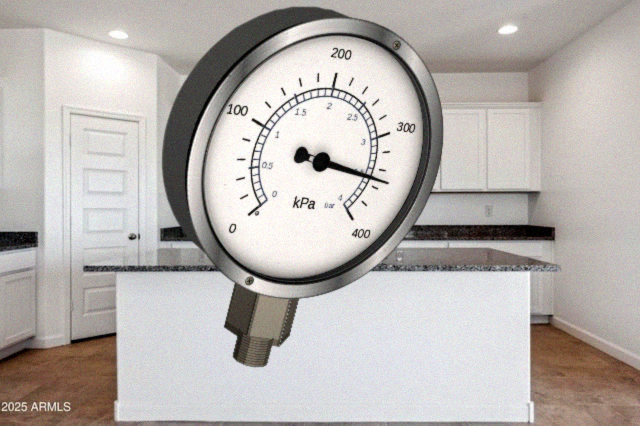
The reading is **350** kPa
